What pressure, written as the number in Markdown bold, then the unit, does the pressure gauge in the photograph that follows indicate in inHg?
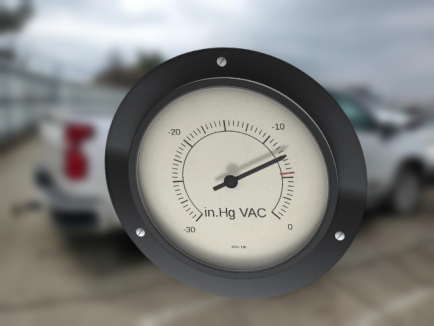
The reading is **-7.5** inHg
